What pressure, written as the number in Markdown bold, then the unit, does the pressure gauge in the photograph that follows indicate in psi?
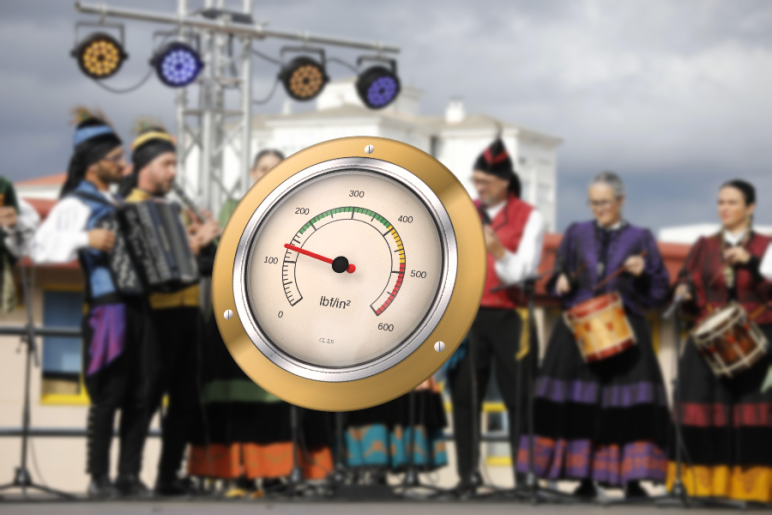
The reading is **130** psi
